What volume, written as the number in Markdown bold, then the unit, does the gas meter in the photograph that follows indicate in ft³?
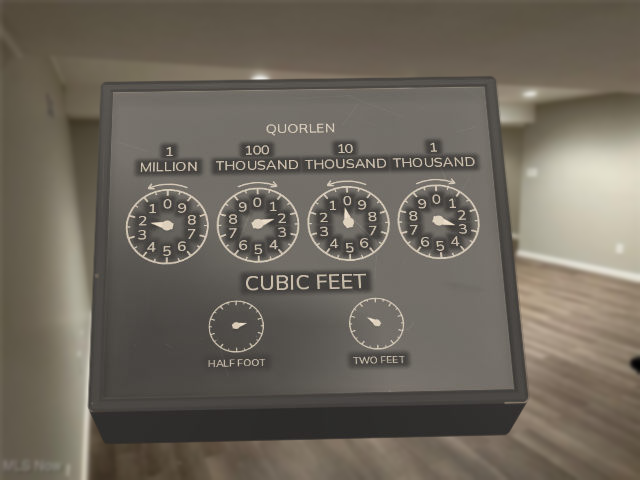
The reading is **220300** ft³
